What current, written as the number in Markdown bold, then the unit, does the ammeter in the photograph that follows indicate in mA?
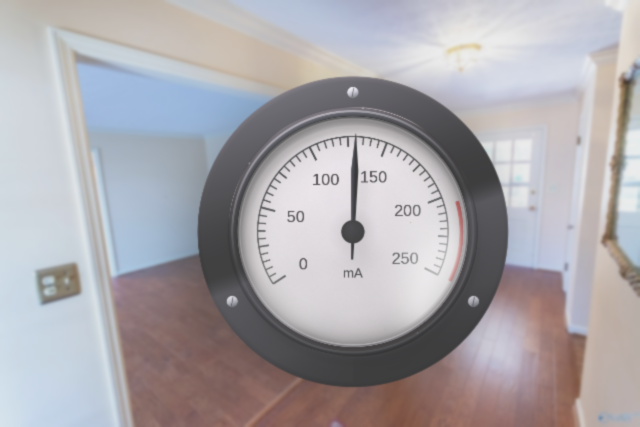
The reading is **130** mA
